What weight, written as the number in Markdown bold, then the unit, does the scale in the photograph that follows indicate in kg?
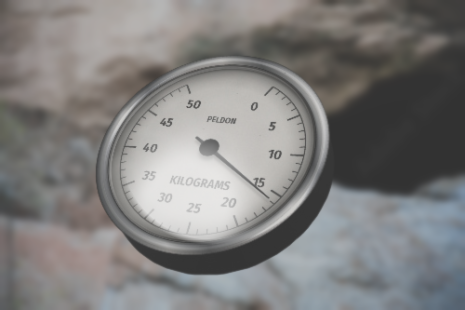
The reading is **16** kg
